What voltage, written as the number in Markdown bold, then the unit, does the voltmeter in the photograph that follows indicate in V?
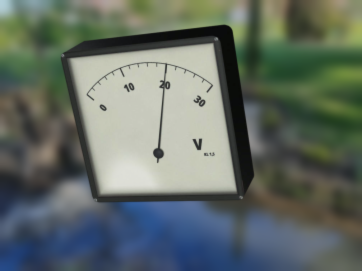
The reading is **20** V
